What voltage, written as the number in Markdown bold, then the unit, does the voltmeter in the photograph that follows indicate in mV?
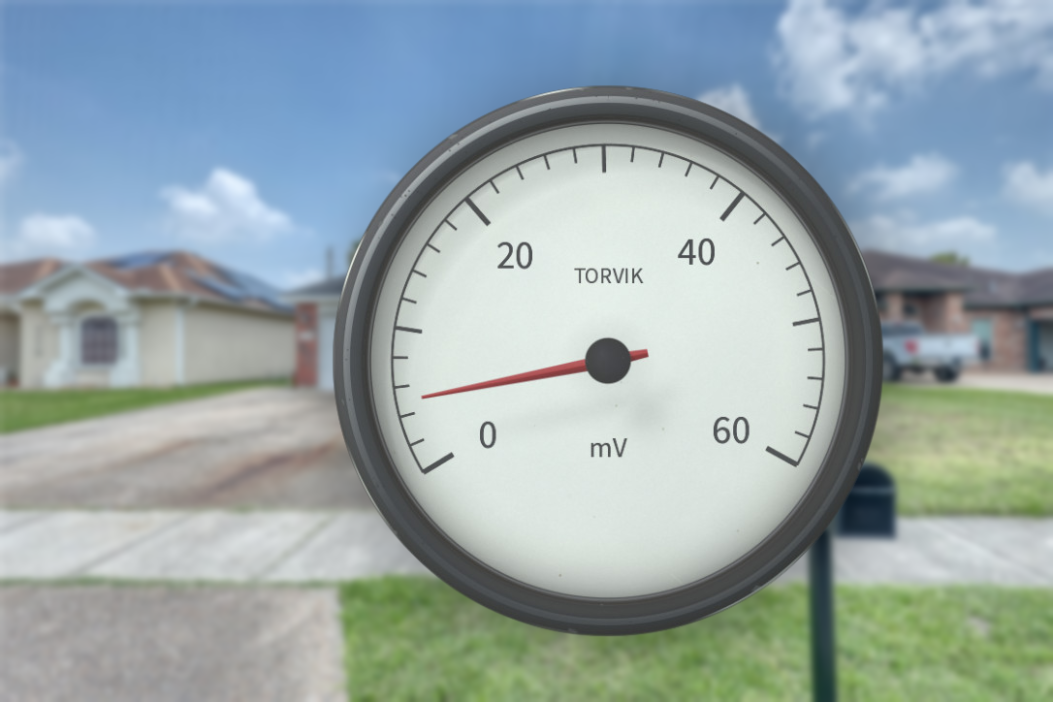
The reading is **5** mV
